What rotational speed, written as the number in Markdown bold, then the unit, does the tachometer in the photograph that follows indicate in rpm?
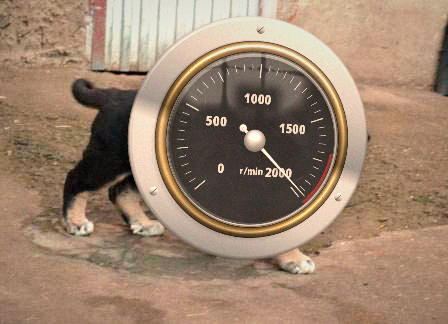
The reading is **1975** rpm
